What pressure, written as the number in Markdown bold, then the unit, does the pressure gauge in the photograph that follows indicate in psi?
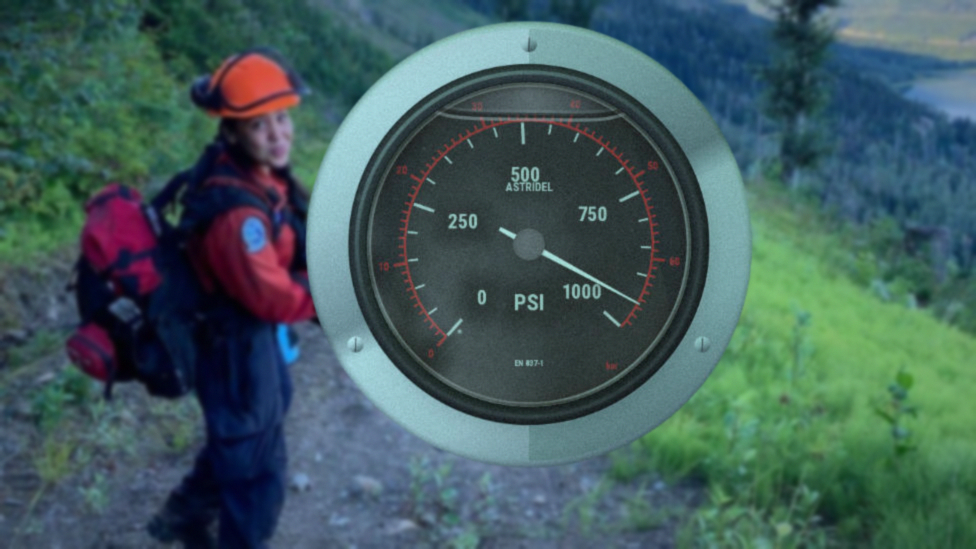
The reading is **950** psi
